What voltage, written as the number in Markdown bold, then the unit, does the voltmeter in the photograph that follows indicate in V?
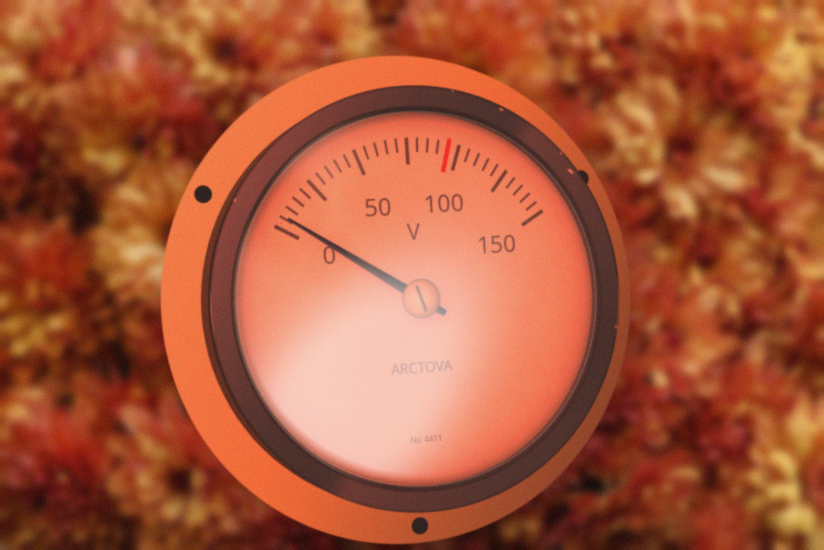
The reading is **5** V
